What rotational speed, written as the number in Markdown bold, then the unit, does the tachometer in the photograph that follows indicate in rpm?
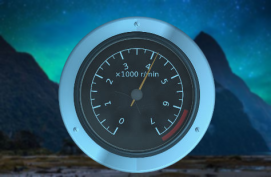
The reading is **4125** rpm
